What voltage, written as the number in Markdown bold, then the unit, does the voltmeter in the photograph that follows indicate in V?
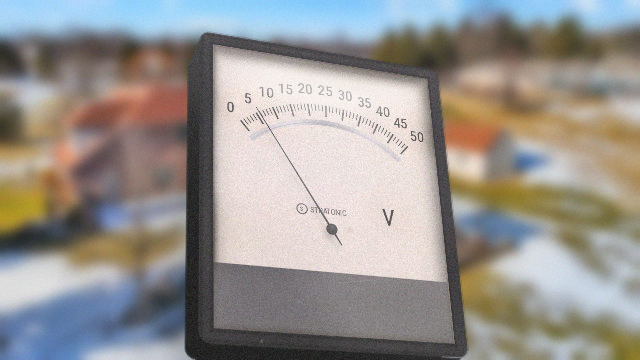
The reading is **5** V
